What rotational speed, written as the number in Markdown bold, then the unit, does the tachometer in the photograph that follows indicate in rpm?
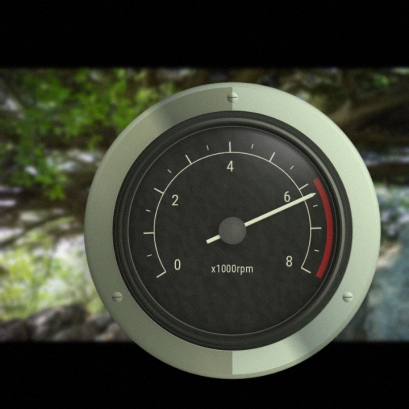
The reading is **6250** rpm
